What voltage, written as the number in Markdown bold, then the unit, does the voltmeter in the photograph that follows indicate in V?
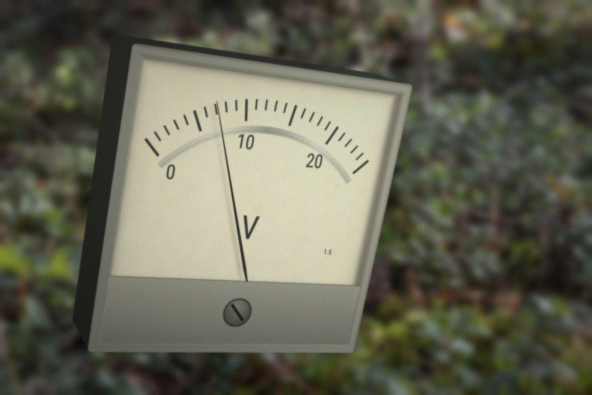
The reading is **7** V
